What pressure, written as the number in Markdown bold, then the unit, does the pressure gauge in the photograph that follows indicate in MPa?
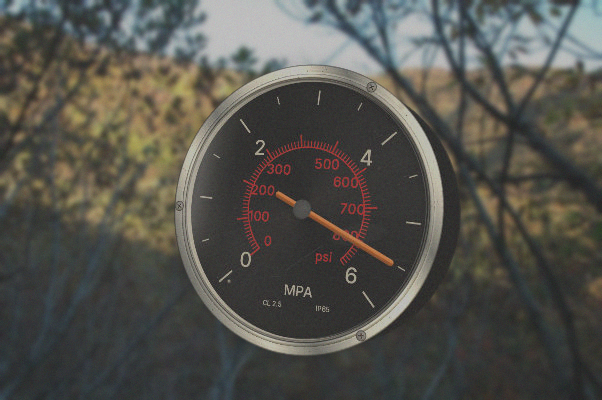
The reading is **5.5** MPa
